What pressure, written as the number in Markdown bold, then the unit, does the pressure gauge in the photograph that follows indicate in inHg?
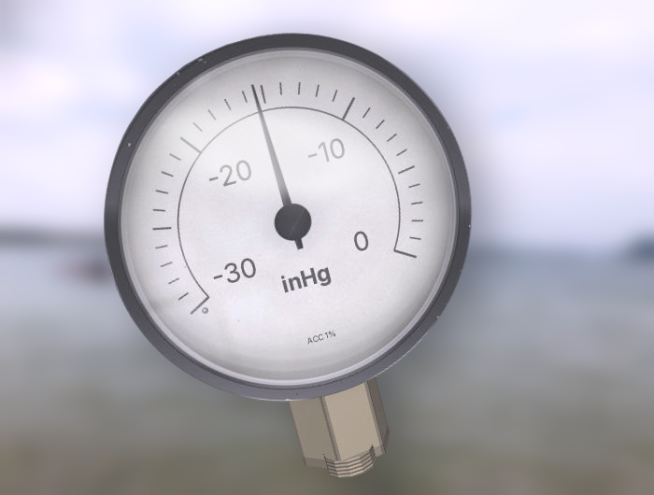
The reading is **-15.5** inHg
